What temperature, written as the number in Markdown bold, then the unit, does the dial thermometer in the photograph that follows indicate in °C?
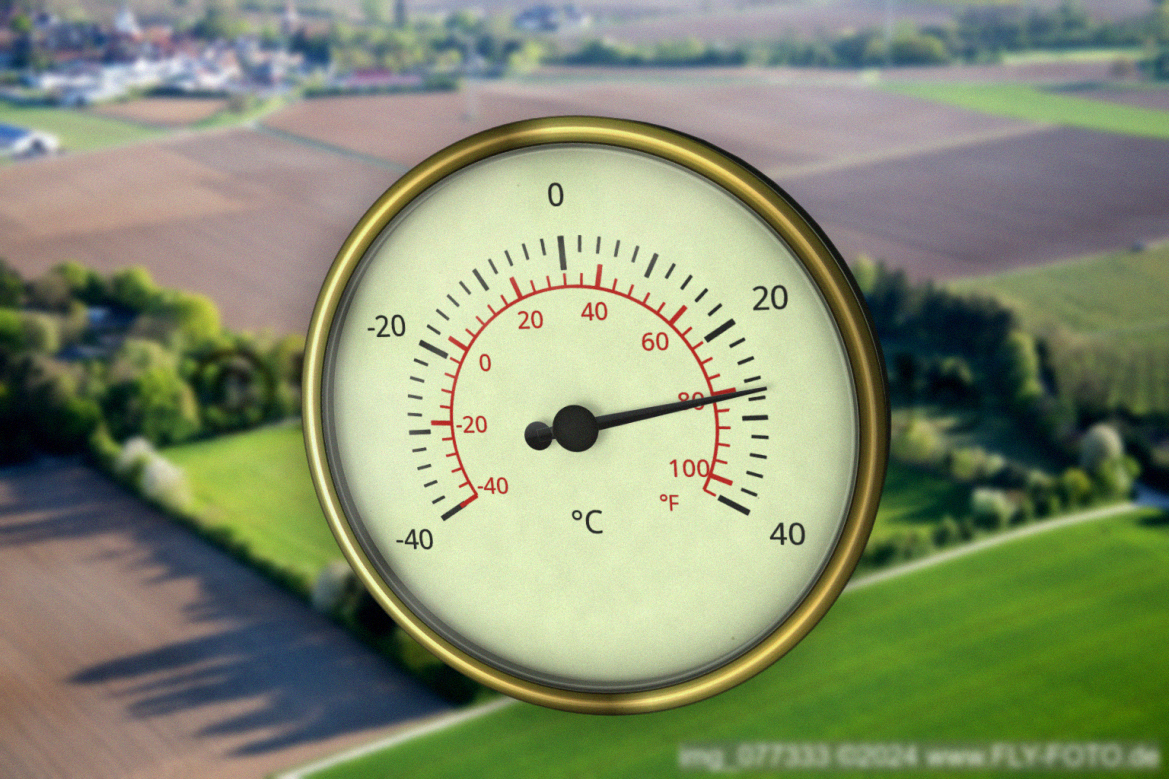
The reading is **27** °C
